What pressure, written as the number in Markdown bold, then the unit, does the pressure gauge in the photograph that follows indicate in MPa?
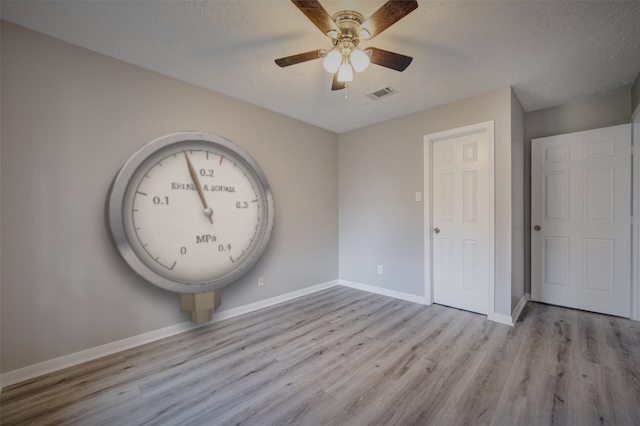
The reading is **0.17** MPa
